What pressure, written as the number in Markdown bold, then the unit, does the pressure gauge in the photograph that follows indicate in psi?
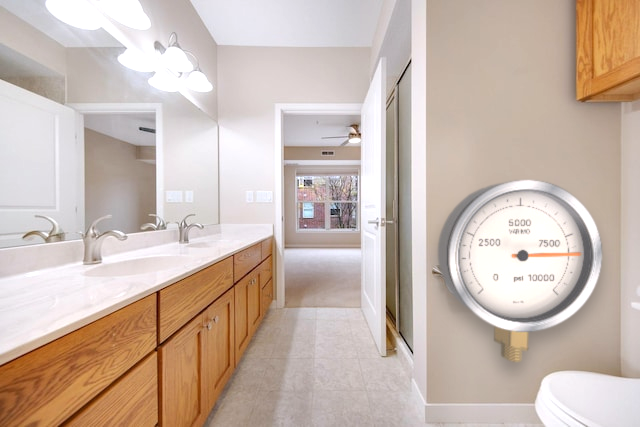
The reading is **8250** psi
